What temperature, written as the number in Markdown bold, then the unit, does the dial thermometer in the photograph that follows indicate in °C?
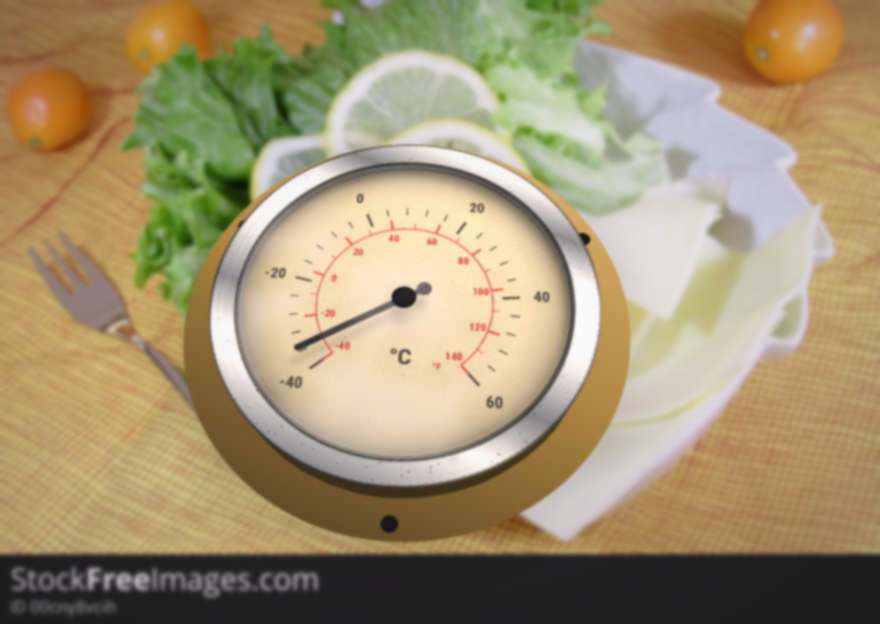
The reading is **-36** °C
